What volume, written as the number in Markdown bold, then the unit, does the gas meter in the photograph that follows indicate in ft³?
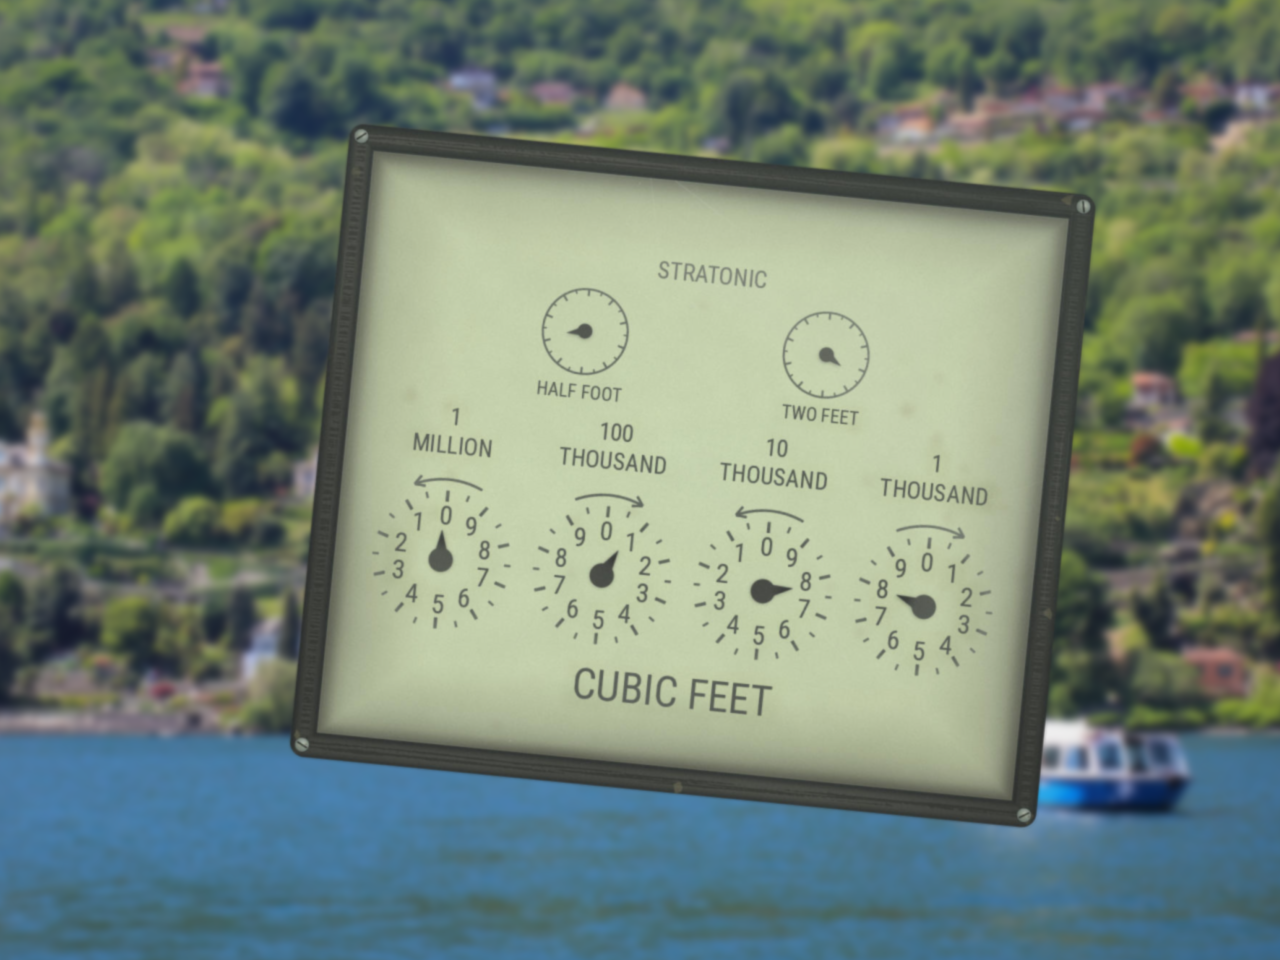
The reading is **7800** ft³
